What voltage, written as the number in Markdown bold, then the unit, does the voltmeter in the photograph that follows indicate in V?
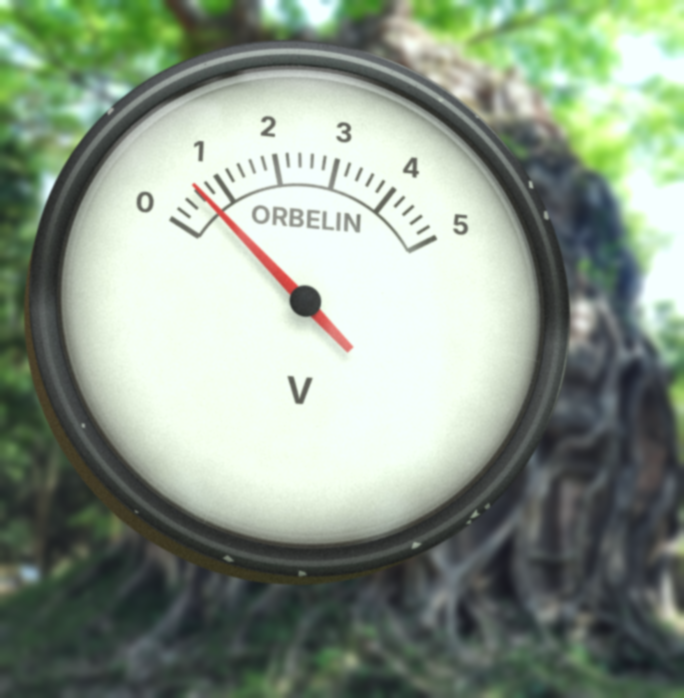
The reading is **0.6** V
